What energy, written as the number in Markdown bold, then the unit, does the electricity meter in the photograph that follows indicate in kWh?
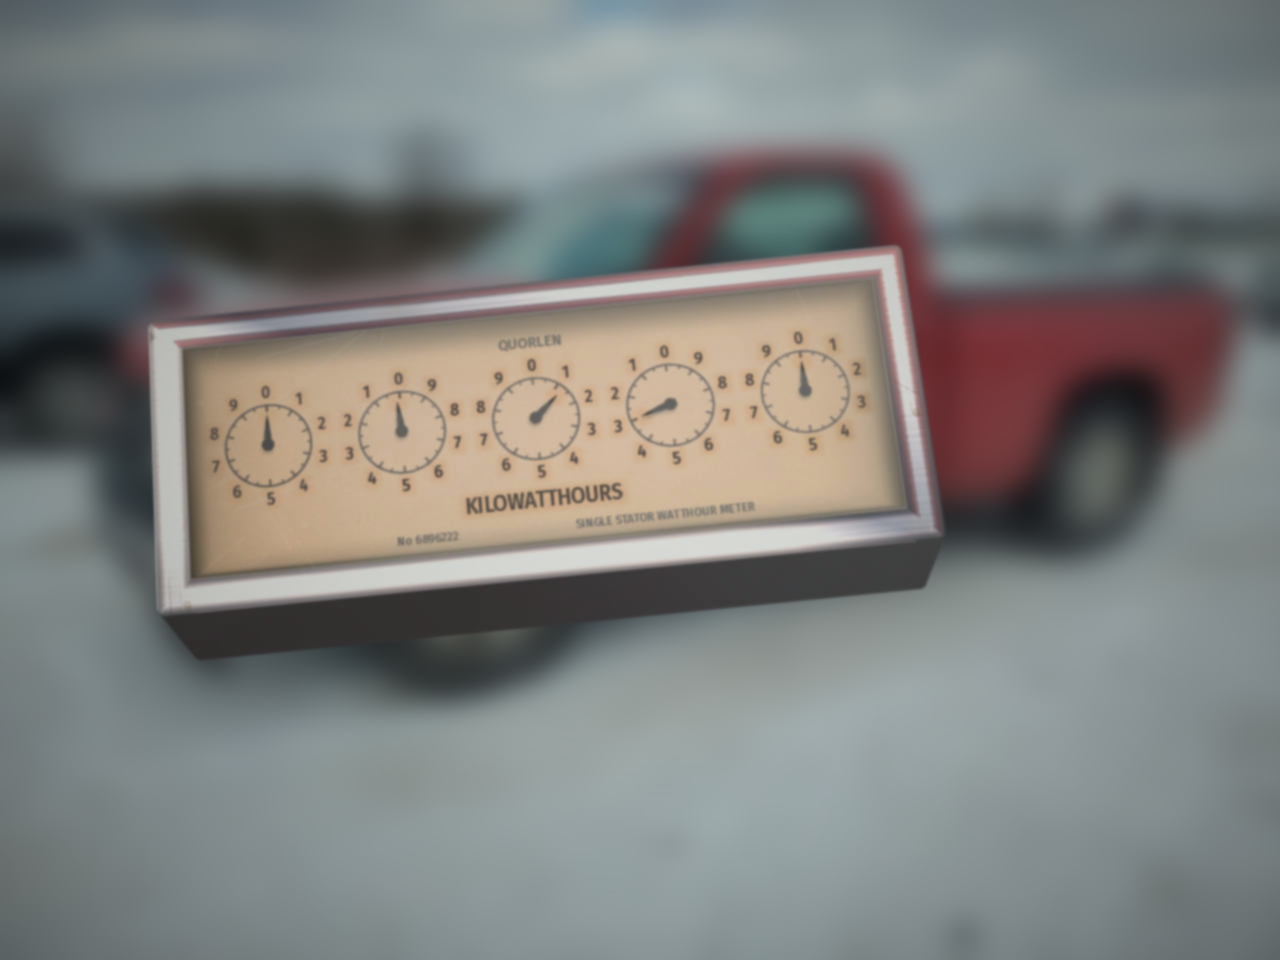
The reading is **130** kWh
